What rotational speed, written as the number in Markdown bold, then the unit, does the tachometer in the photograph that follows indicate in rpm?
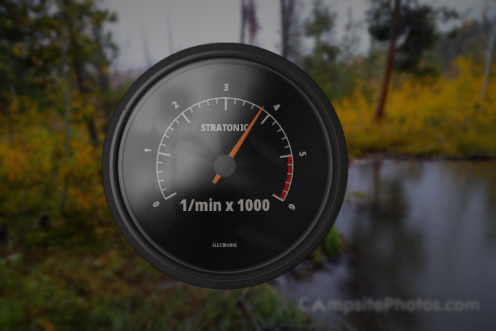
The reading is **3800** rpm
